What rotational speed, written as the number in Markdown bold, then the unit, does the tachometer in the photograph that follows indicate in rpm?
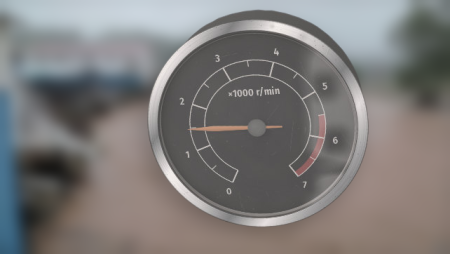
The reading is **1500** rpm
